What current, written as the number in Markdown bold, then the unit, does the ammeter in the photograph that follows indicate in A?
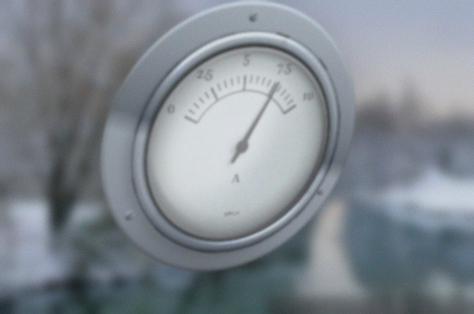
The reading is **7.5** A
